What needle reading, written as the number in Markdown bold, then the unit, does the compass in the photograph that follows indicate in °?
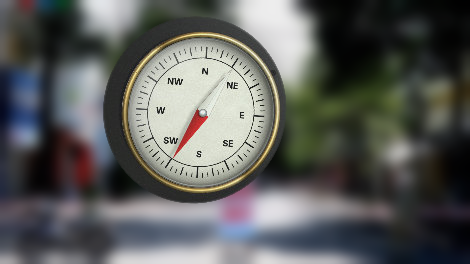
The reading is **210** °
